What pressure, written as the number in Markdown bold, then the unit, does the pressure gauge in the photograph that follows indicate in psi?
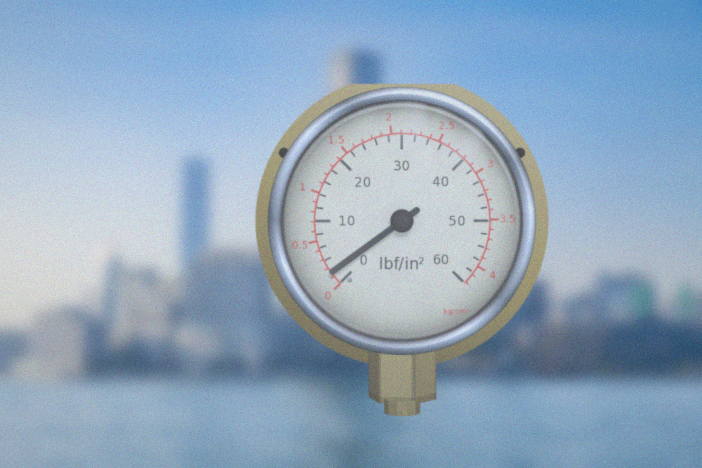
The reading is **2** psi
